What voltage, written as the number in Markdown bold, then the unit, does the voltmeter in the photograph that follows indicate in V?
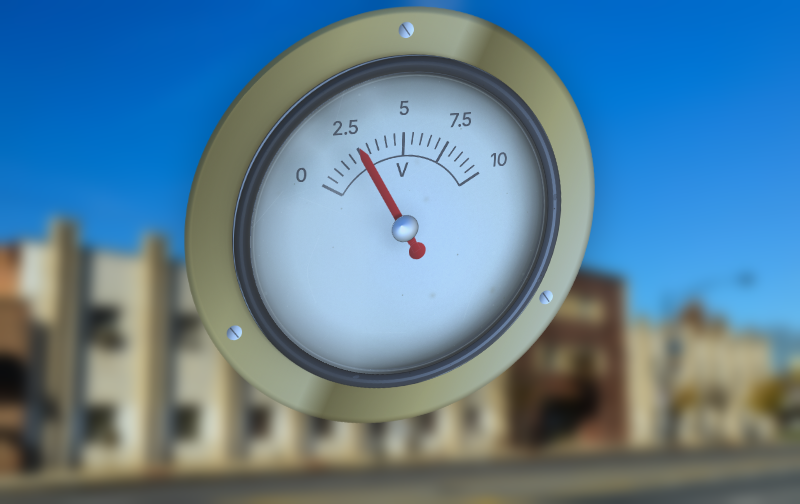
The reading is **2.5** V
